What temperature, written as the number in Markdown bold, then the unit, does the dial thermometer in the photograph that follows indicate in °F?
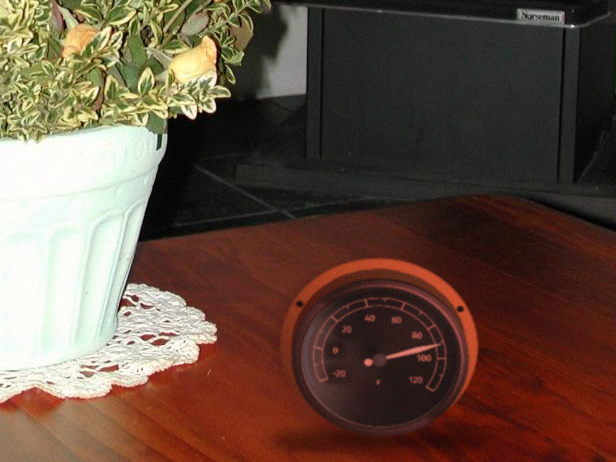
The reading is **90** °F
